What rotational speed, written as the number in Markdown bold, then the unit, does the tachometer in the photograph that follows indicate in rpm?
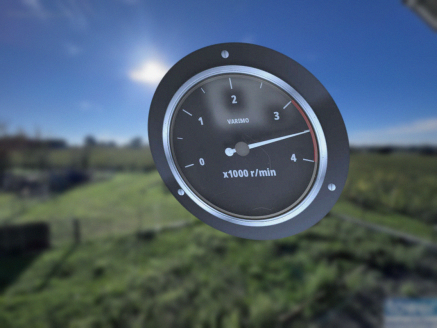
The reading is **3500** rpm
